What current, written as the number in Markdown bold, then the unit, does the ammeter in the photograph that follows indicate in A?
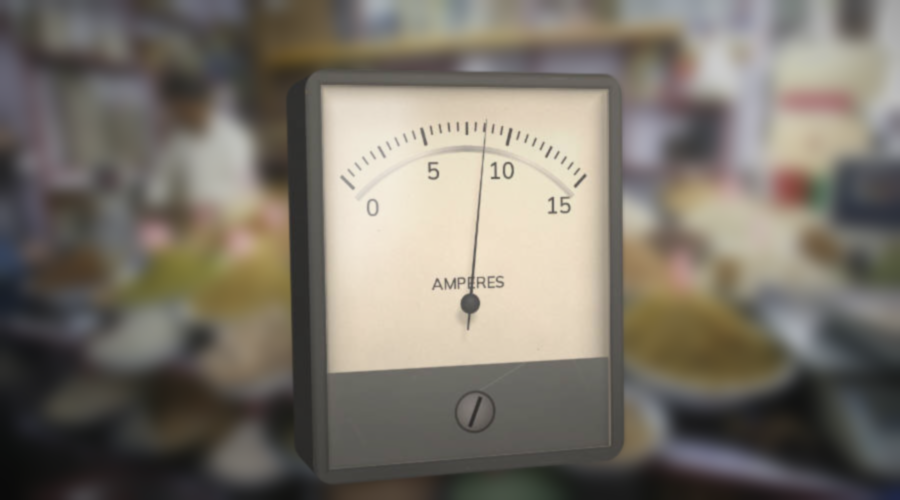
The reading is **8.5** A
